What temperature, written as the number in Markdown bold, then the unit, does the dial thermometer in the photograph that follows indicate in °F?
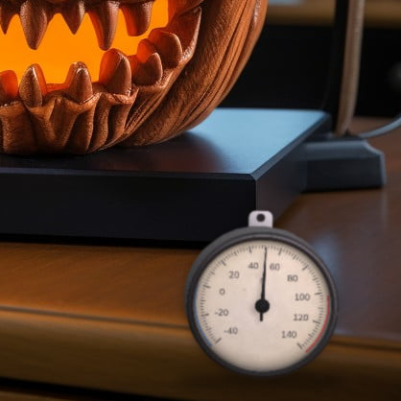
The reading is **50** °F
